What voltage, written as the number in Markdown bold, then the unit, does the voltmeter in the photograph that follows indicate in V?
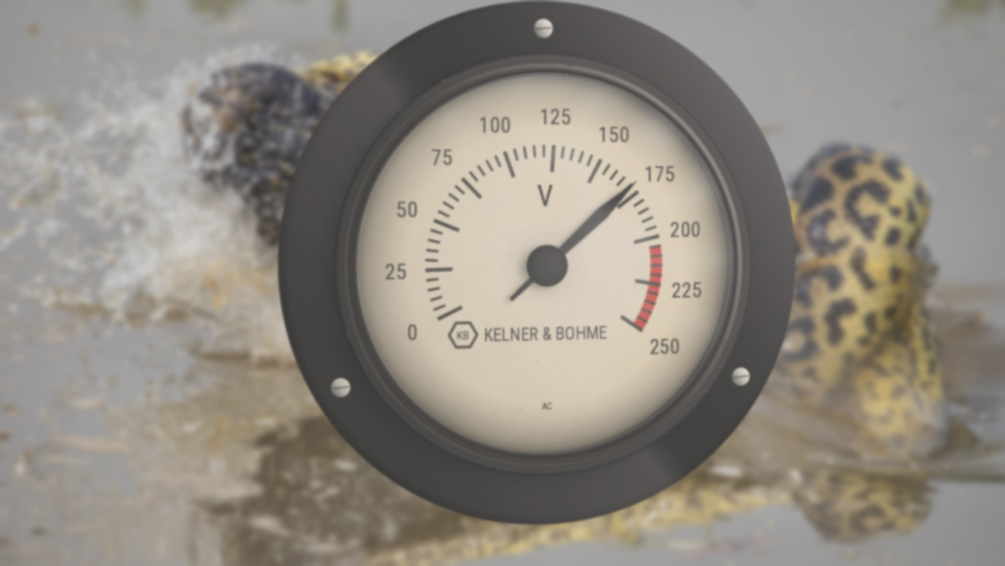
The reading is **170** V
